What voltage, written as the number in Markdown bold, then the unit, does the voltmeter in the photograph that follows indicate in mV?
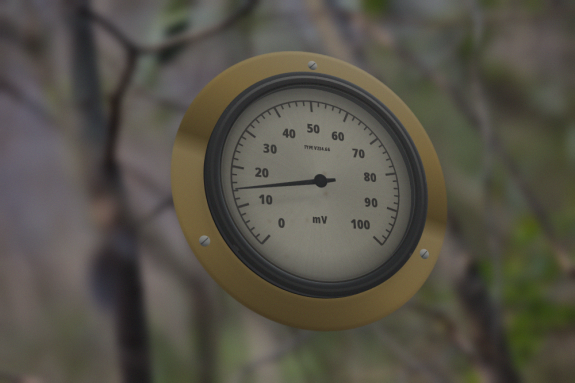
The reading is **14** mV
